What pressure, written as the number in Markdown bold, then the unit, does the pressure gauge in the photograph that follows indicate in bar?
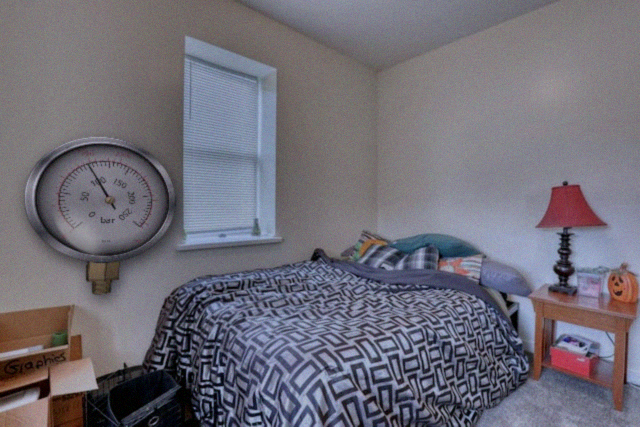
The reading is **100** bar
